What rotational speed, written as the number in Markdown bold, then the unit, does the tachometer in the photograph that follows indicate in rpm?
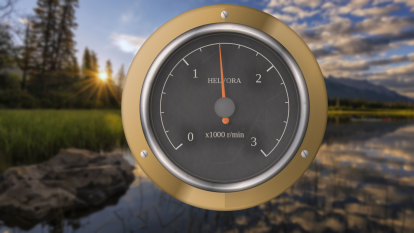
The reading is **1400** rpm
